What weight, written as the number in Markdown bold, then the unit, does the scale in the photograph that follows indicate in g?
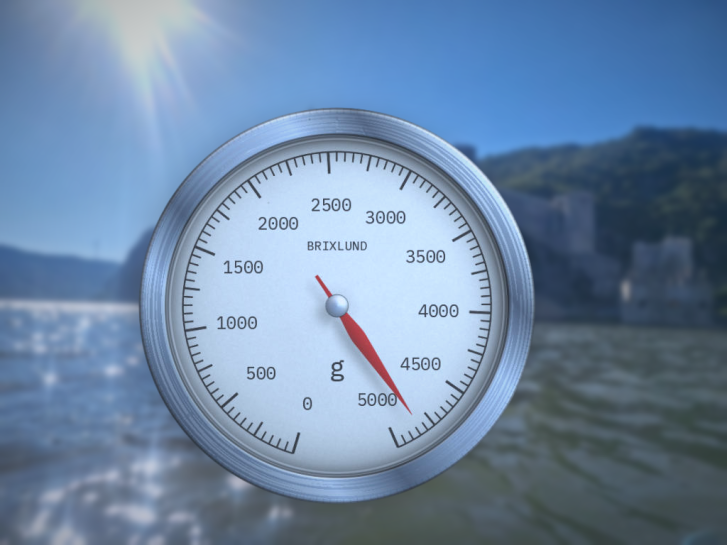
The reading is **4825** g
